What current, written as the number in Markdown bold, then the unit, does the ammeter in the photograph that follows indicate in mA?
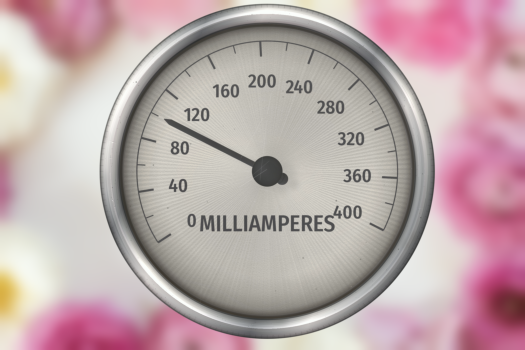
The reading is **100** mA
